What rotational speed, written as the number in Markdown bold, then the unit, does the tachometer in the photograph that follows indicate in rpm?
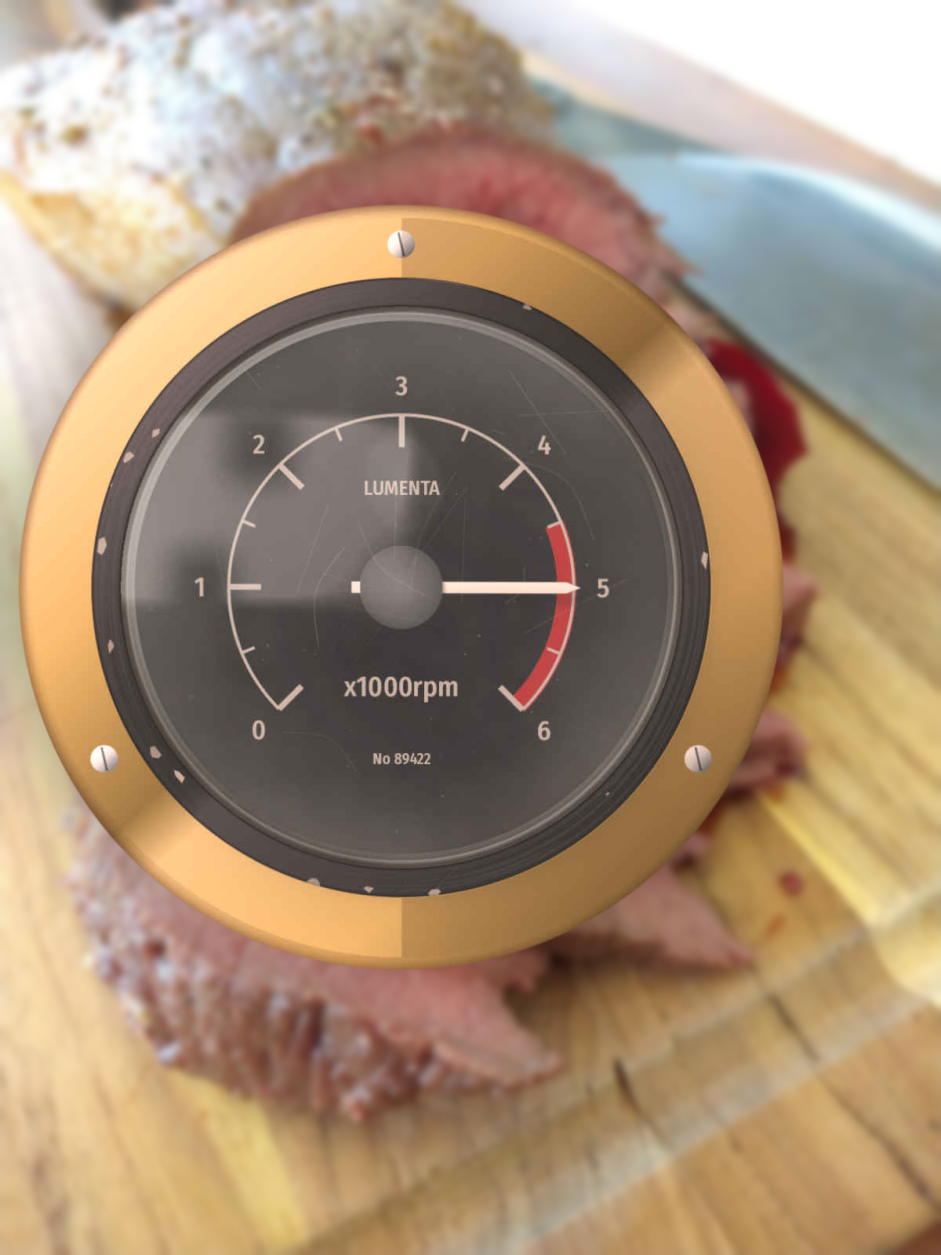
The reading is **5000** rpm
